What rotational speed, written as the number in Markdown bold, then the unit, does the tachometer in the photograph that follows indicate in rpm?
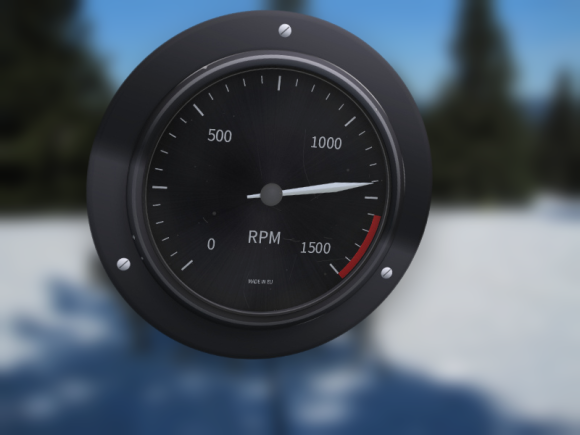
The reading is **1200** rpm
